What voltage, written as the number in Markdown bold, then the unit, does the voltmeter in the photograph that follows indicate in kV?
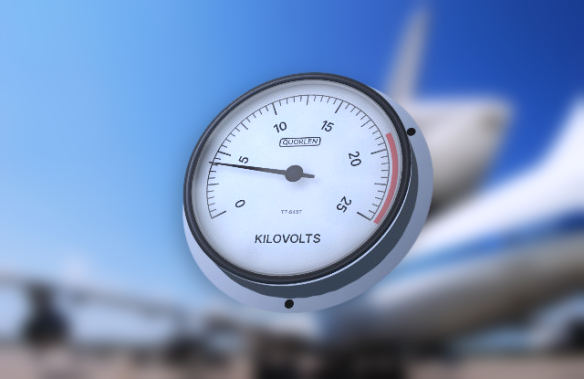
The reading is **4** kV
